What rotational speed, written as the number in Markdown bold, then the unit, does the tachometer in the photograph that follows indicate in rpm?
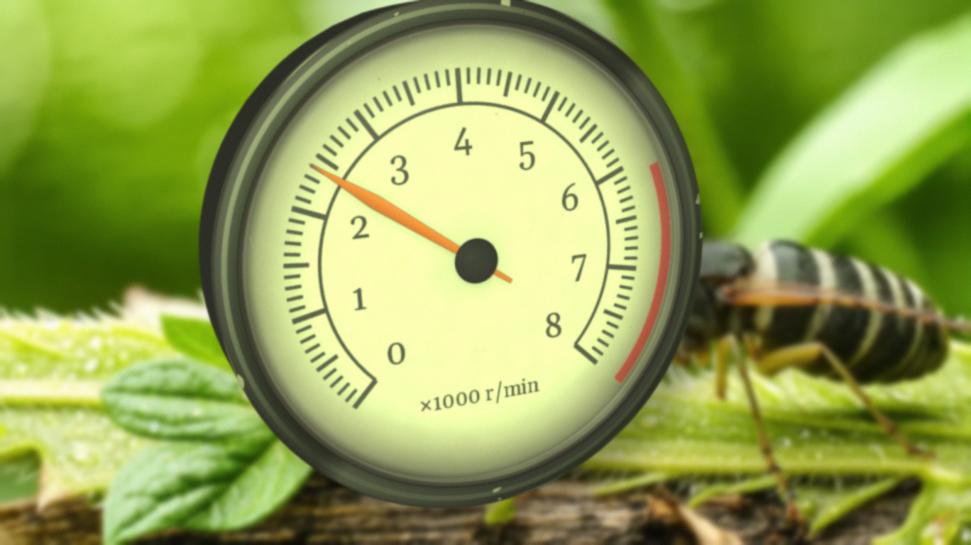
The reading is **2400** rpm
